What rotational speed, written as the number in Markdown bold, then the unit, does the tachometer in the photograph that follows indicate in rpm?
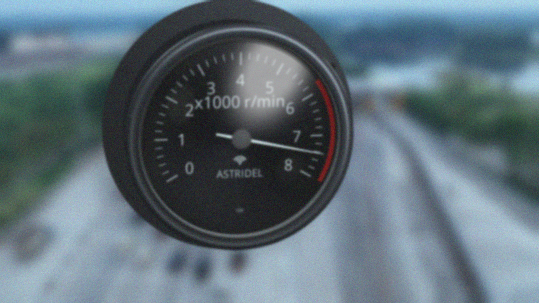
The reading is **7400** rpm
